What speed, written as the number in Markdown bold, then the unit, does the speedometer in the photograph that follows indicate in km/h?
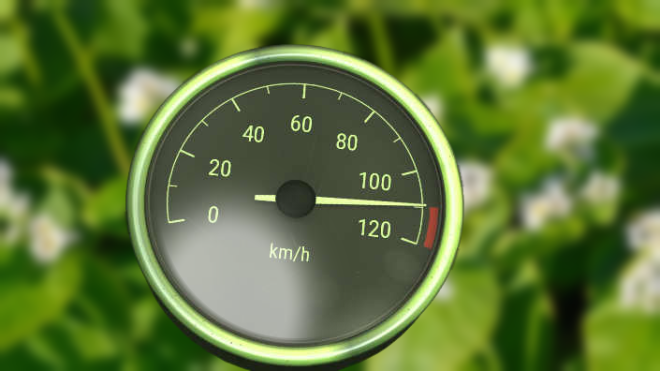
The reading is **110** km/h
